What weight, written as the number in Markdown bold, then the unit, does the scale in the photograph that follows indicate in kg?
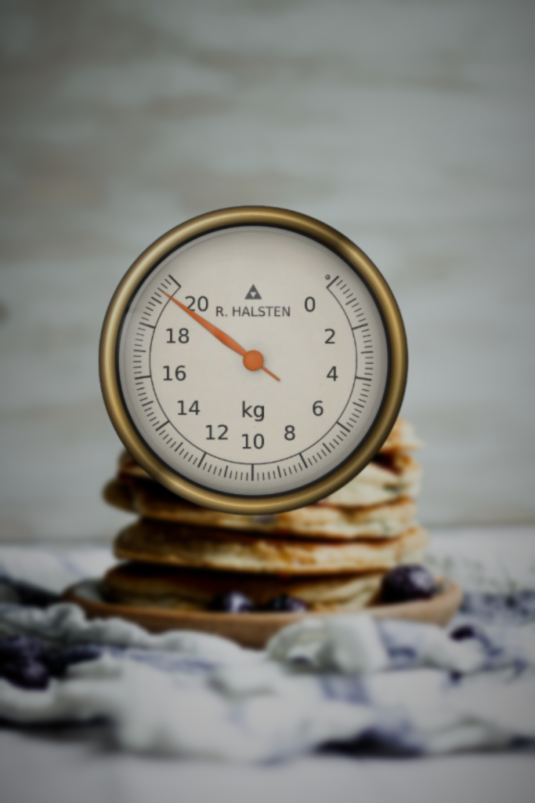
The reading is **19.4** kg
